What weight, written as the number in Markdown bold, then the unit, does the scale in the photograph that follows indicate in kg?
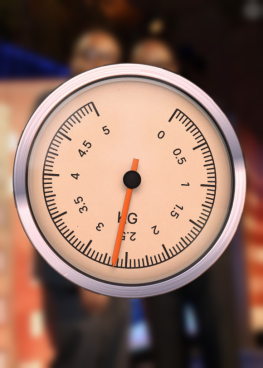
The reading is **2.65** kg
